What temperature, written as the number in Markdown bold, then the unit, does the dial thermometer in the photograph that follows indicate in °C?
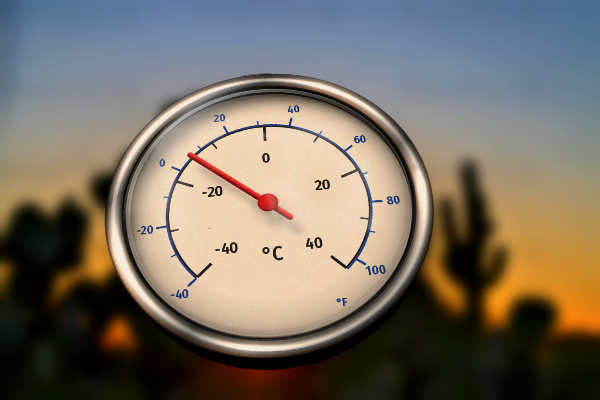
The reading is **-15** °C
